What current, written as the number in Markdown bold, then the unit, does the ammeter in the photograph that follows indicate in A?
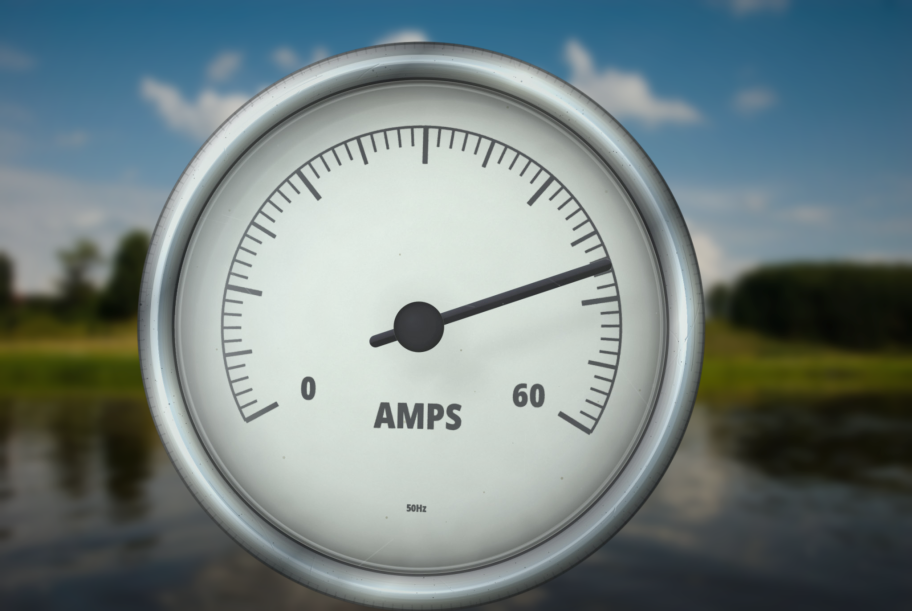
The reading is **47.5** A
